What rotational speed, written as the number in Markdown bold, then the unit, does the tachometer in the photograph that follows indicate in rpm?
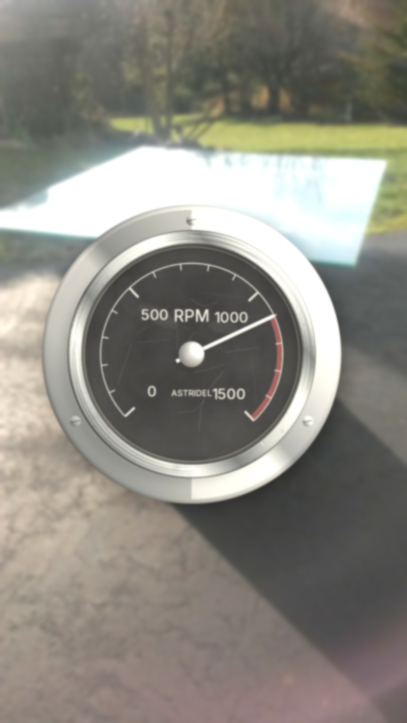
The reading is **1100** rpm
